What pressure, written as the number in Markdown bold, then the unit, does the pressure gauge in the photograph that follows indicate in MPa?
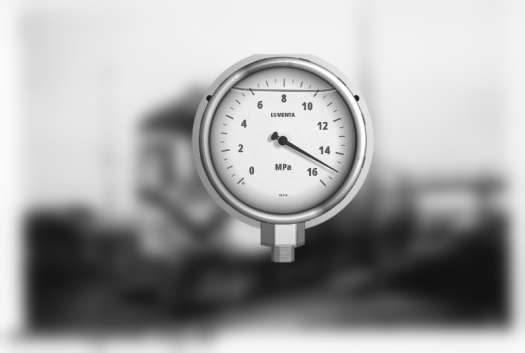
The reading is **15** MPa
